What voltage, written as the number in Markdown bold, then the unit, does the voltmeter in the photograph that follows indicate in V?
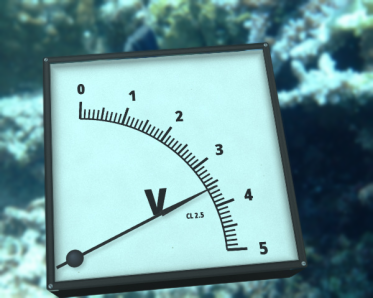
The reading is **3.6** V
